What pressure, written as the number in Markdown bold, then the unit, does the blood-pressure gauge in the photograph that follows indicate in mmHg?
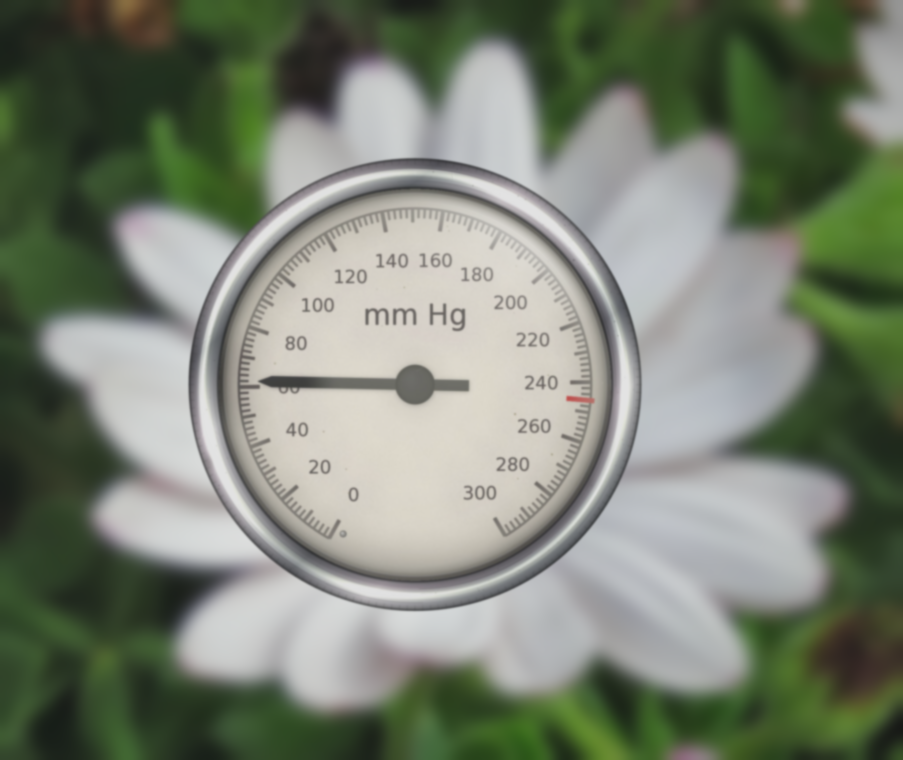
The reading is **62** mmHg
